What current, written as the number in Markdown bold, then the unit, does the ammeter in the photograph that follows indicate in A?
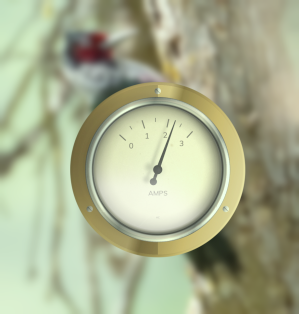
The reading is **2.25** A
